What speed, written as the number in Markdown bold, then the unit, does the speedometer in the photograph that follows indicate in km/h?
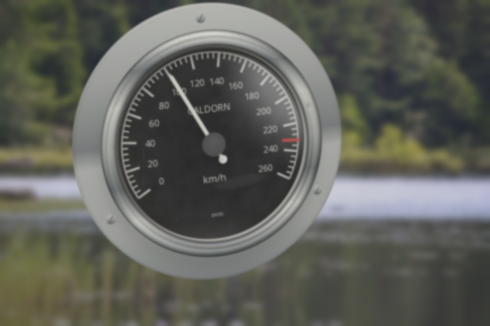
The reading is **100** km/h
